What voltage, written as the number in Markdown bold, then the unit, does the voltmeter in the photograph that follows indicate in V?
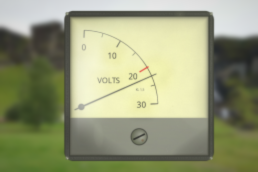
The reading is **22.5** V
